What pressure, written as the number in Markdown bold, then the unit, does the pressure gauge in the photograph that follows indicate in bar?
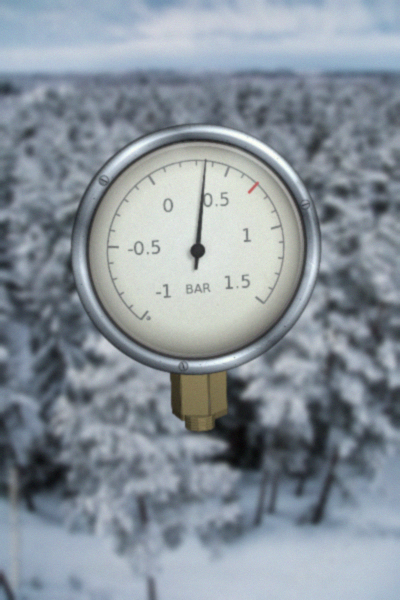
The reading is **0.35** bar
